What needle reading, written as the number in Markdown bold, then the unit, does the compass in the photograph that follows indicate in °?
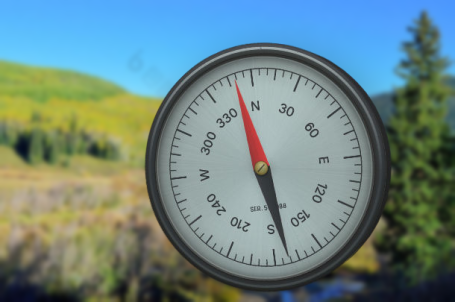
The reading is **350** °
